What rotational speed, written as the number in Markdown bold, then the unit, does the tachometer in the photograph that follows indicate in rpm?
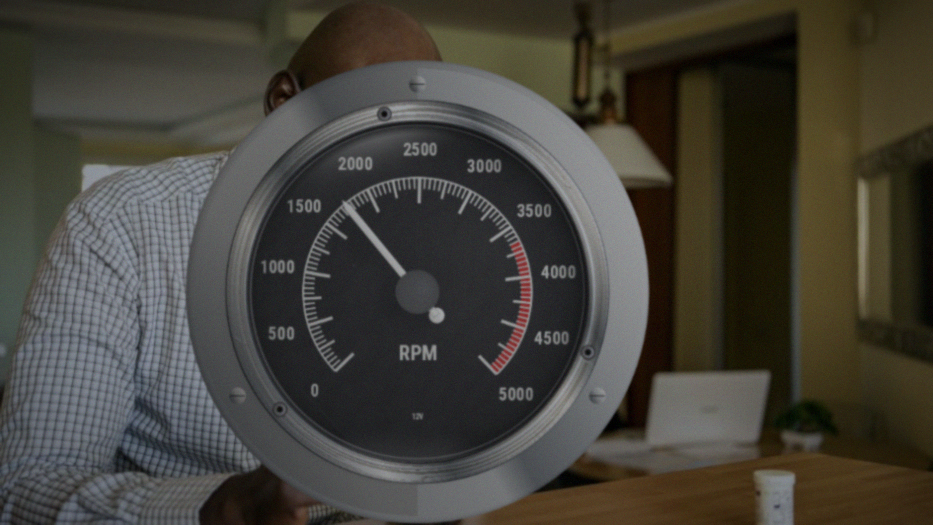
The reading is **1750** rpm
